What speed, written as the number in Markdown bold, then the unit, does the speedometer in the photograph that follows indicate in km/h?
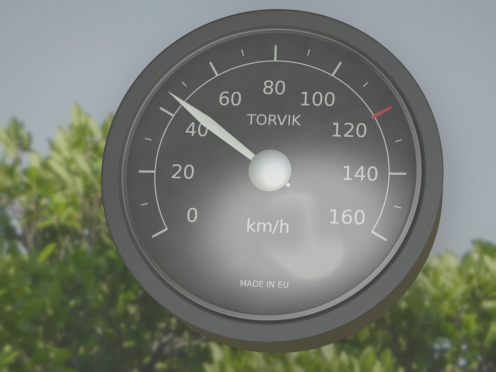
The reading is **45** km/h
